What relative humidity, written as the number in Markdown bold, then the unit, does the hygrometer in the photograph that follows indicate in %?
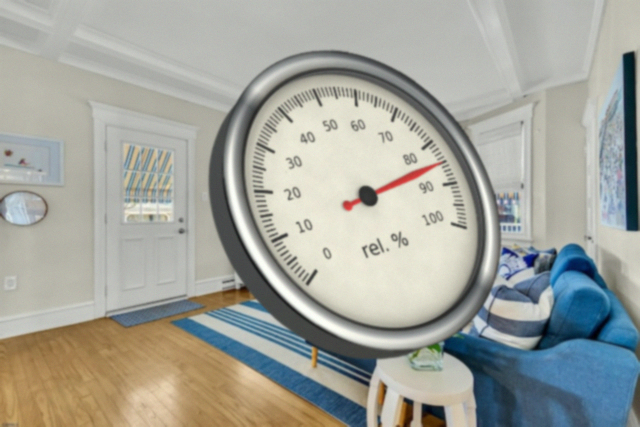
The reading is **85** %
